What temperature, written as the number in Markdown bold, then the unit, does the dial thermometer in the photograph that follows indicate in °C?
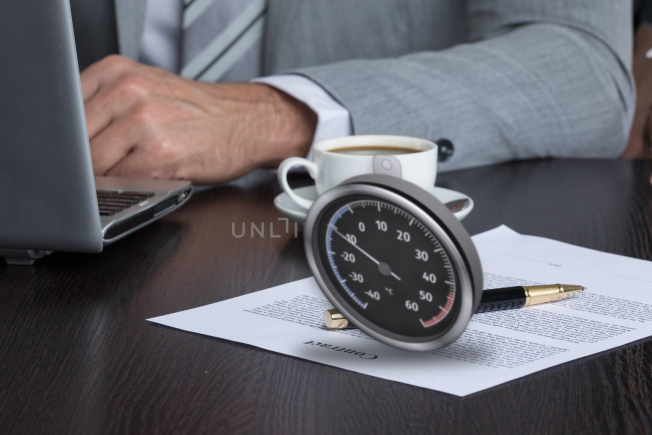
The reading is **-10** °C
